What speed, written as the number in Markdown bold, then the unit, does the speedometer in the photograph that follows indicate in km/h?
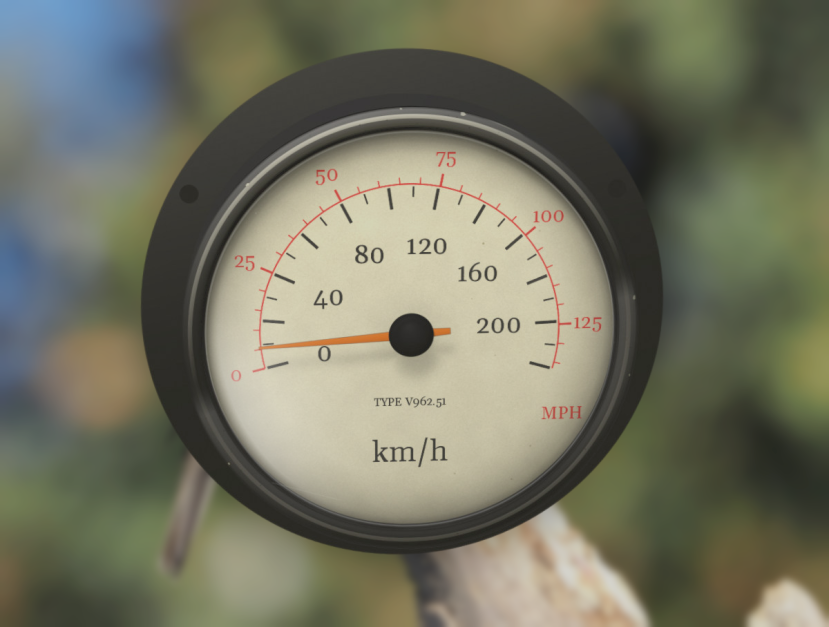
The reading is **10** km/h
